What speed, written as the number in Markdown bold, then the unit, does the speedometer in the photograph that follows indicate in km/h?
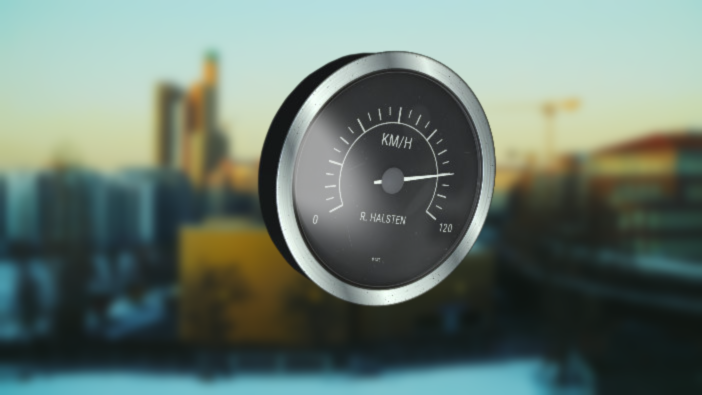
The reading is **100** km/h
